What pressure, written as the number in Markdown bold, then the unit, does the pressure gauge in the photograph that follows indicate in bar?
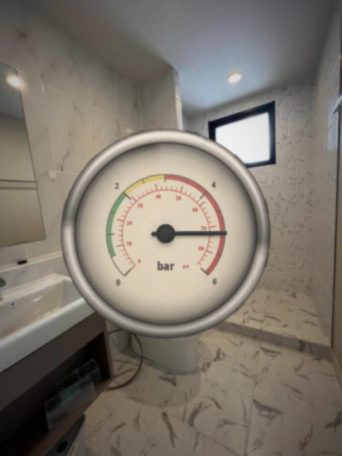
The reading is **5** bar
